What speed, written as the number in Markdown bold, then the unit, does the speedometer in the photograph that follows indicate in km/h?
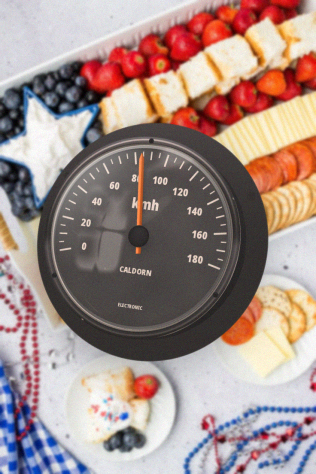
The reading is **85** km/h
